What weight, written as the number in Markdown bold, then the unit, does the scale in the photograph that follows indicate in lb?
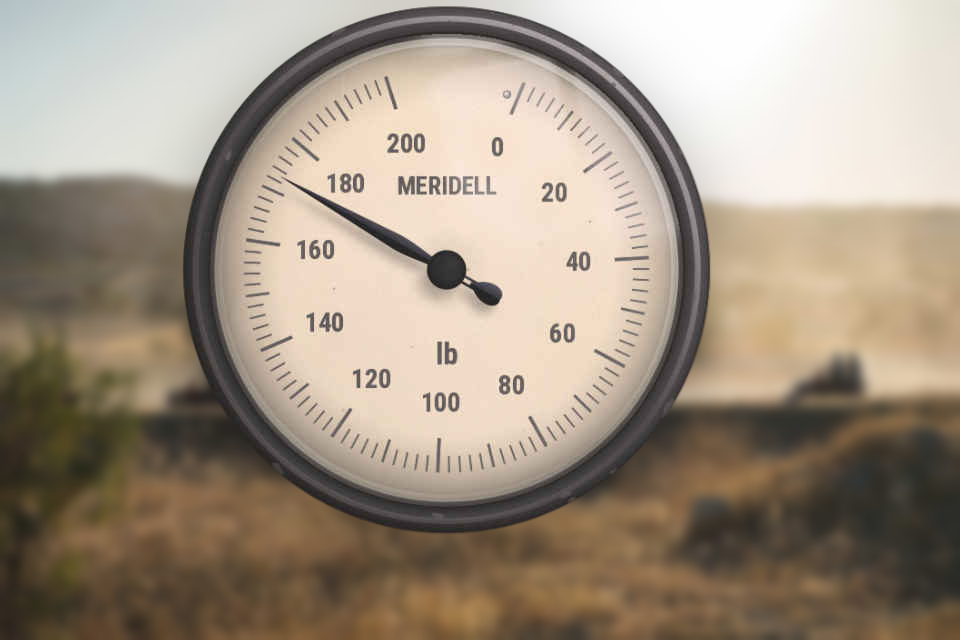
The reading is **173** lb
